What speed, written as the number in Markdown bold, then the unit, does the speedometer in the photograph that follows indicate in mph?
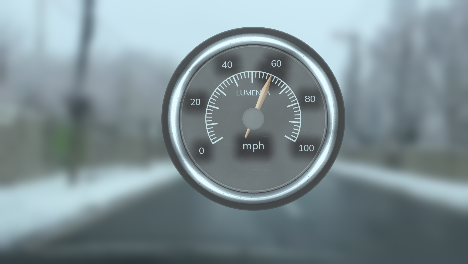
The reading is **60** mph
